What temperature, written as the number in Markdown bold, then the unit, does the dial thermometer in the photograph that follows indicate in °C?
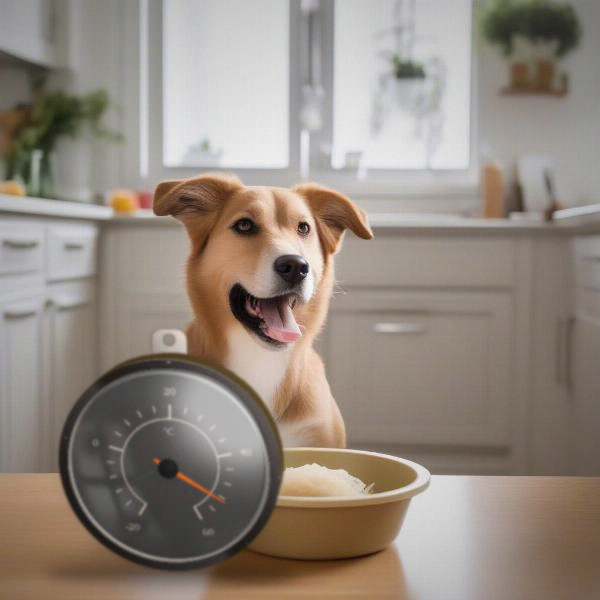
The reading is **52** °C
